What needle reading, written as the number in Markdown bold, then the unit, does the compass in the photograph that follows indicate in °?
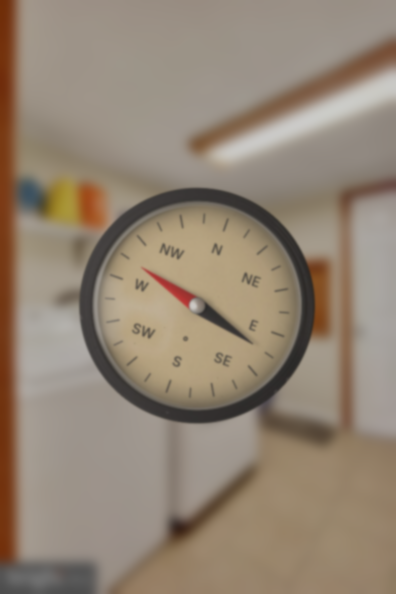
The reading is **285** °
